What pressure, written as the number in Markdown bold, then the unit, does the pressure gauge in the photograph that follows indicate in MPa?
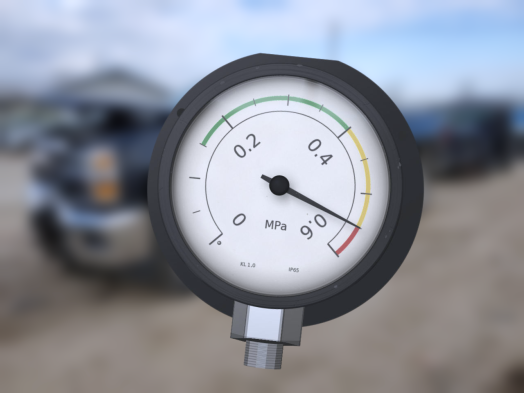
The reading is **0.55** MPa
